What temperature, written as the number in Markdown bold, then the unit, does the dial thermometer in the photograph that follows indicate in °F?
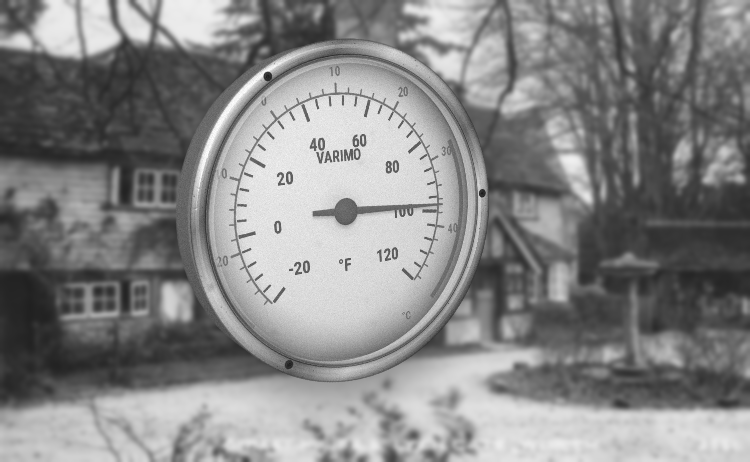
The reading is **98** °F
